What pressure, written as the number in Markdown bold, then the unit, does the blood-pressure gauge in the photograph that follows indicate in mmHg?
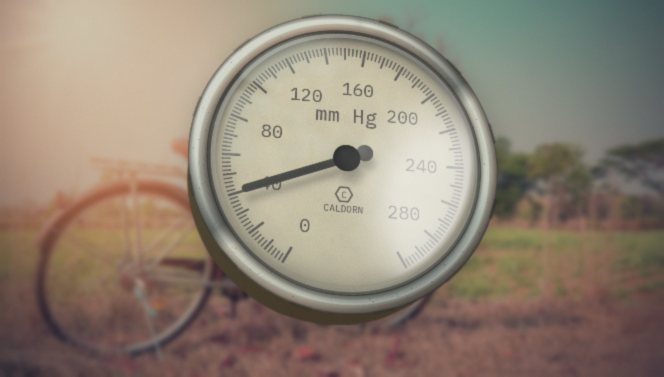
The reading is **40** mmHg
